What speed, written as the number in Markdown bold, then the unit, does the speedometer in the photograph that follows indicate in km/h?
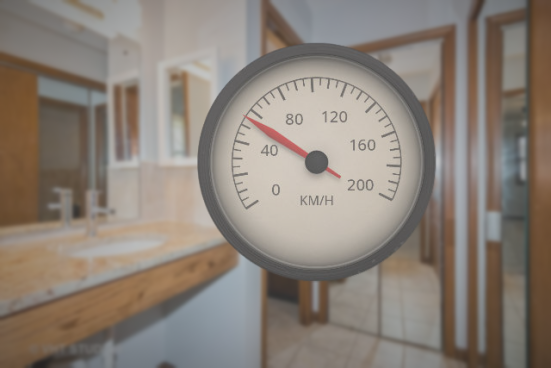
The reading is **55** km/h
